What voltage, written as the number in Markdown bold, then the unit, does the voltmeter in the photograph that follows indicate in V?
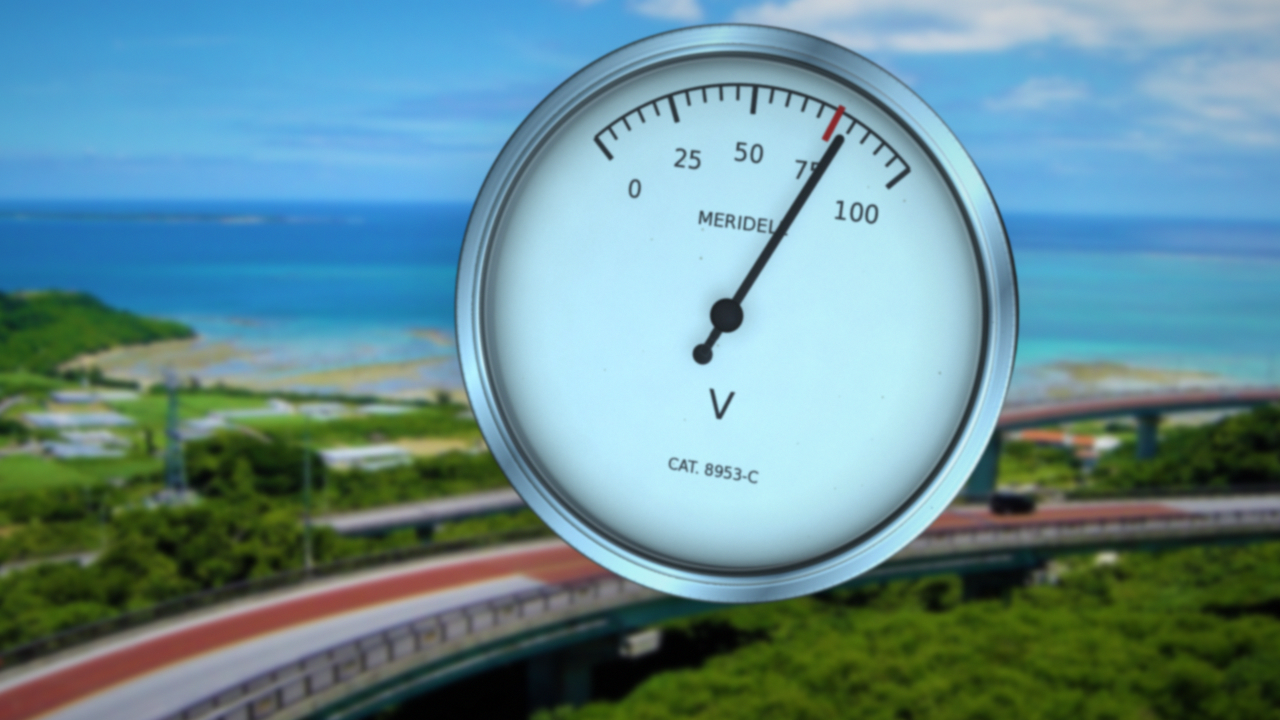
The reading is **80** V
